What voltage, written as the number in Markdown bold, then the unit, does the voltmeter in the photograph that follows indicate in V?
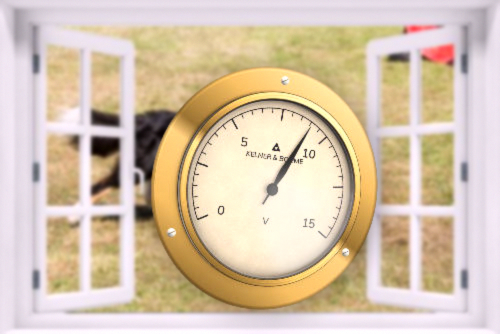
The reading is **9** V
